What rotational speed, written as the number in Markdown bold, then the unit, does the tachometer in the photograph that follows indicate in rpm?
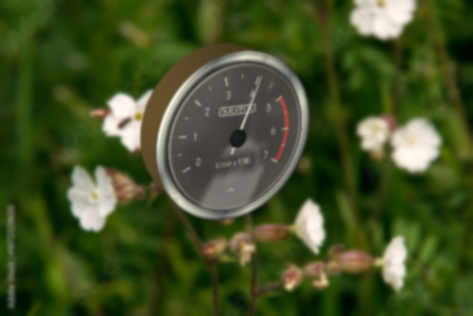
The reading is **4000** rpm
